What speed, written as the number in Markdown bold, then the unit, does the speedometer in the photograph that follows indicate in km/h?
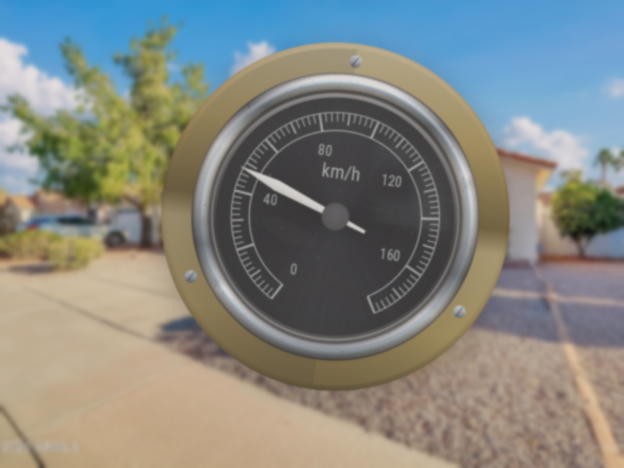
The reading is **48** km/h
